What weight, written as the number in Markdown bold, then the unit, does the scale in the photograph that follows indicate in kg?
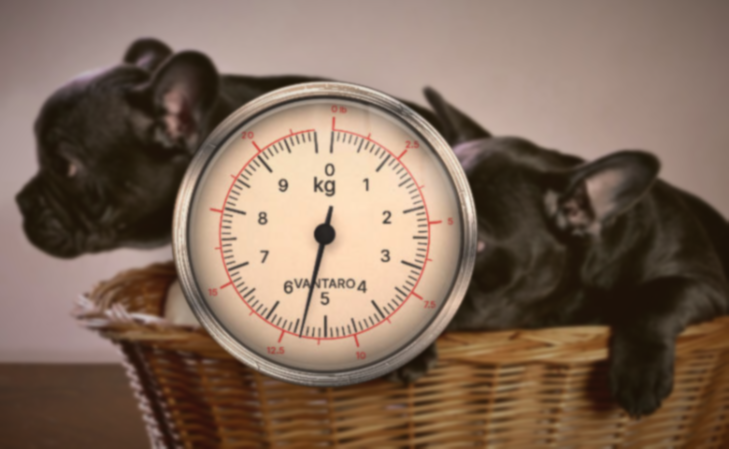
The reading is **5.4** kg
